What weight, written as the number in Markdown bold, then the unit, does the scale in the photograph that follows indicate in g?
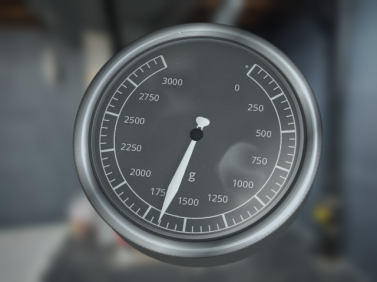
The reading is **1650** g
